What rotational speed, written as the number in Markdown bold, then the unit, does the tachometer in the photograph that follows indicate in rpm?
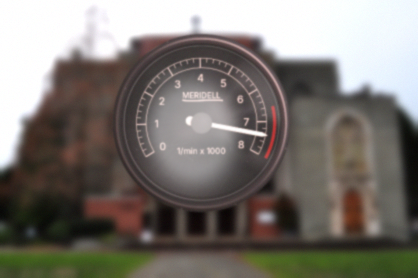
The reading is **7400** rpm
